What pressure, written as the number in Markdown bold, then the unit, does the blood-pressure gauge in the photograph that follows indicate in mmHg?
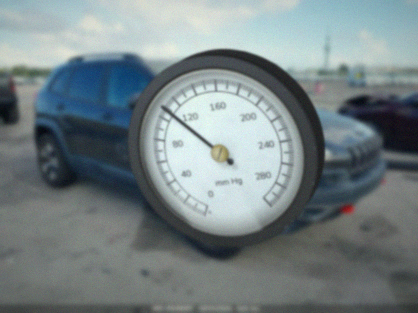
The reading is **110** mmHg
